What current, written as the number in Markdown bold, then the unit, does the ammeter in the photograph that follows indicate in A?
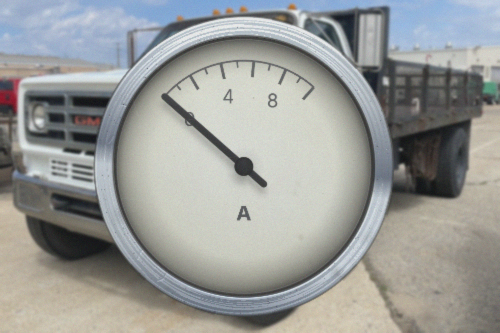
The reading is **0** A
